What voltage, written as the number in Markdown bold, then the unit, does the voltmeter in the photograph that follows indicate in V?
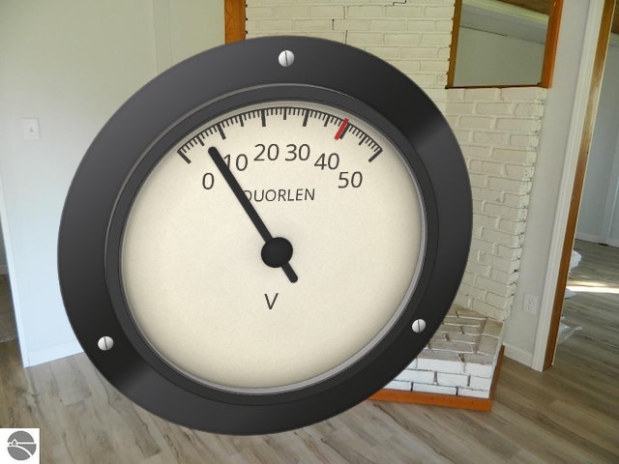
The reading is **6** V
